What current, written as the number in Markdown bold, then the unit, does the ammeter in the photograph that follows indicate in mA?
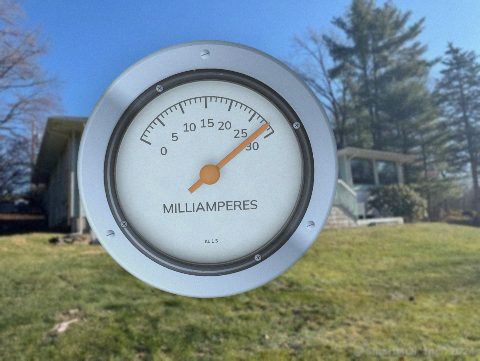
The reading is **28** mA
